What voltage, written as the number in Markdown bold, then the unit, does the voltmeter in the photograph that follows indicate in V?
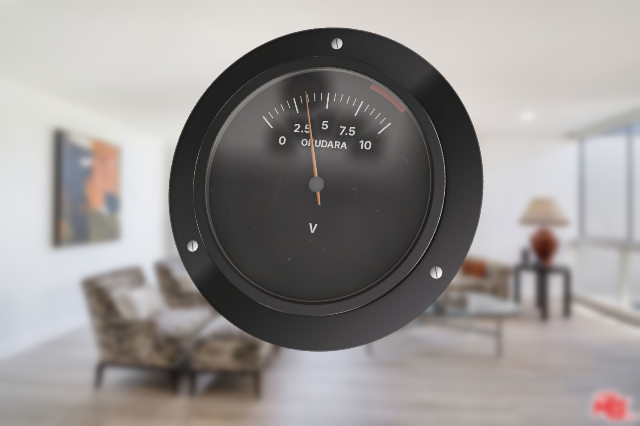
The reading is **3.5** V
